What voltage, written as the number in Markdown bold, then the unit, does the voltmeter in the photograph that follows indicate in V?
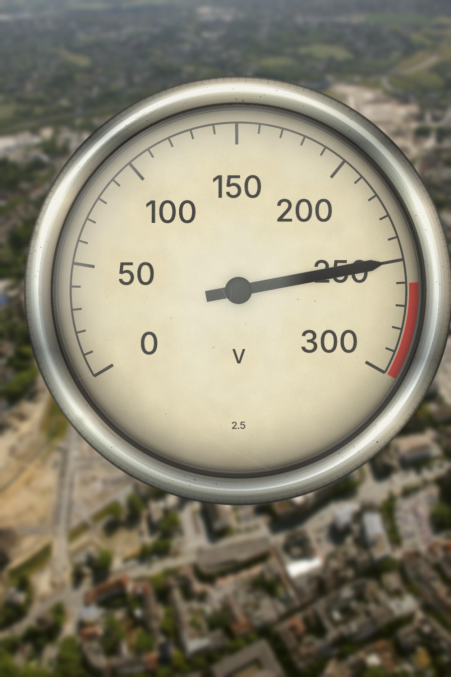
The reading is **250** V
